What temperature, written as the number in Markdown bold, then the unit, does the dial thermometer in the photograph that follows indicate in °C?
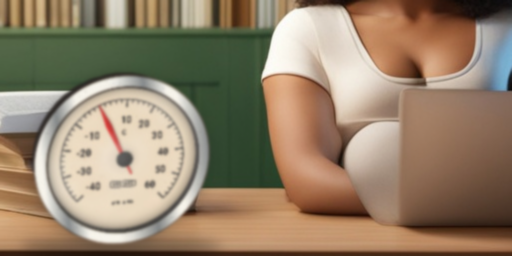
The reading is **0** °C
